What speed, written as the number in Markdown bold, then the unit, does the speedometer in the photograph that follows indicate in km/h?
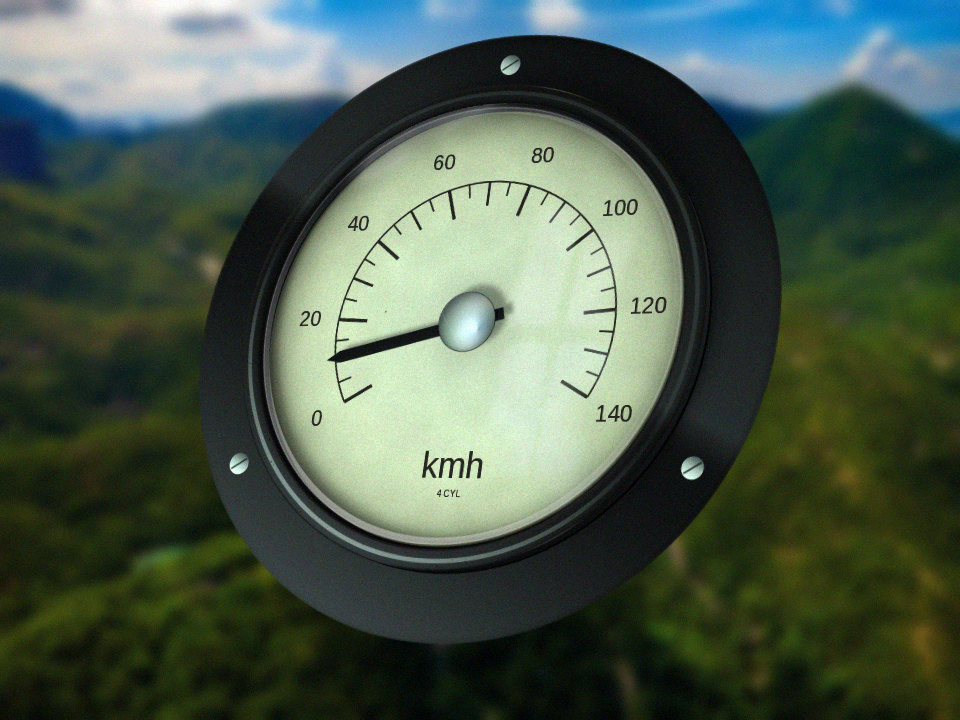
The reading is **10** km/h
